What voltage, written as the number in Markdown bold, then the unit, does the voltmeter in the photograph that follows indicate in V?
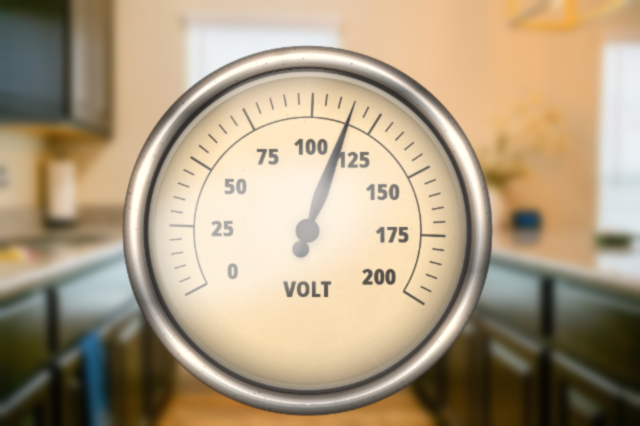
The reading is **115** V
